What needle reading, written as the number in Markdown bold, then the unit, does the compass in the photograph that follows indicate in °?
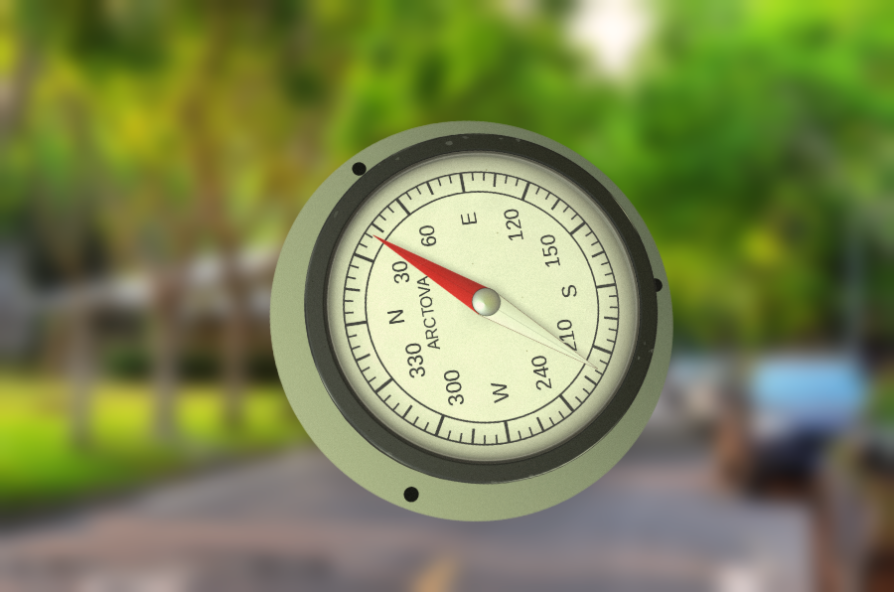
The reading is **40** °
